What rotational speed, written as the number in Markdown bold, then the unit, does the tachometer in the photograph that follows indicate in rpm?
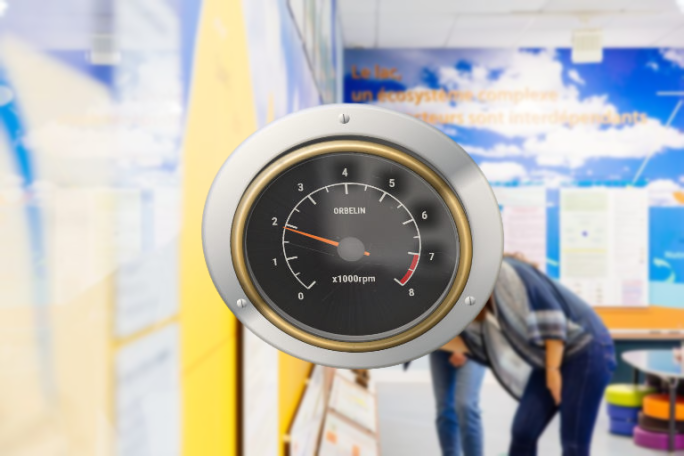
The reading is **2000** rpm
